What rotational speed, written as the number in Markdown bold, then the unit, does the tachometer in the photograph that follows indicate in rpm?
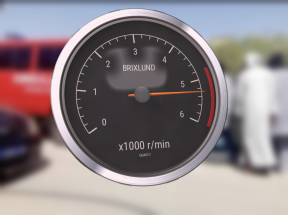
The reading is **5300** rpm
